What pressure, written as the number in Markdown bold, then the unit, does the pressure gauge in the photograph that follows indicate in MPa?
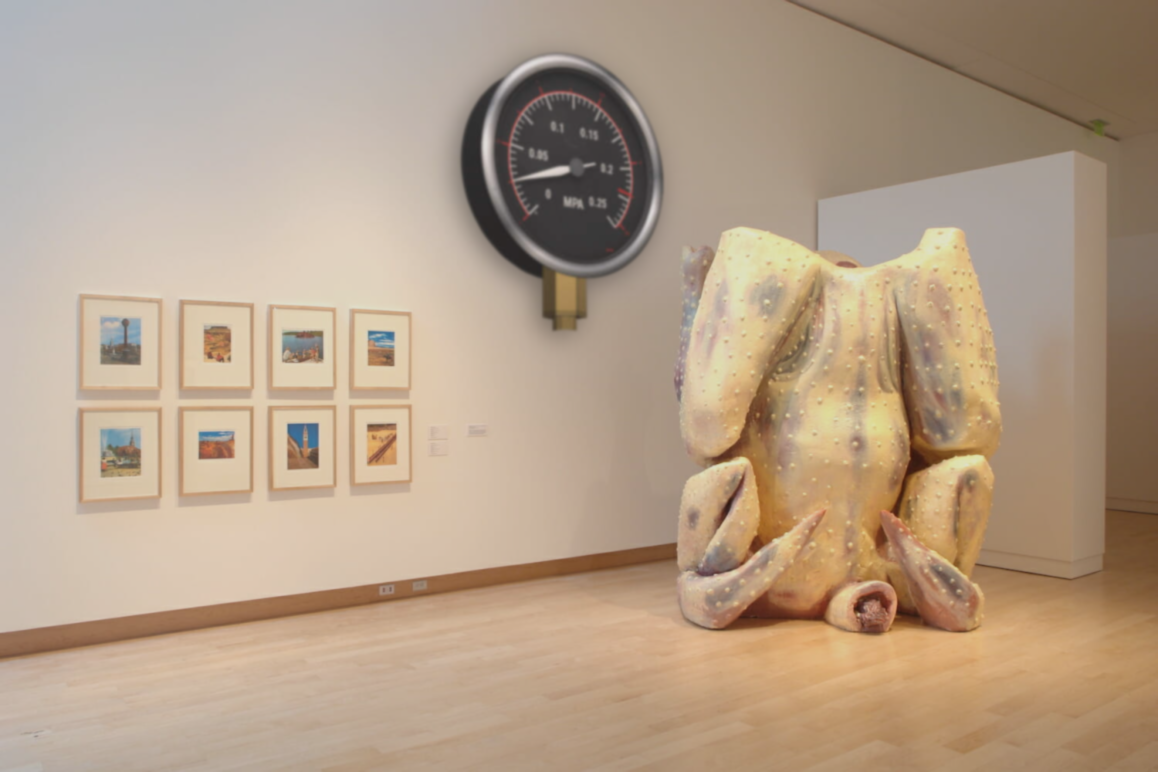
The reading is **0.025** MPa
